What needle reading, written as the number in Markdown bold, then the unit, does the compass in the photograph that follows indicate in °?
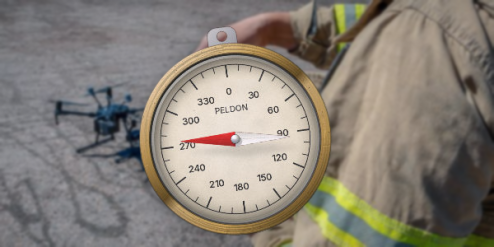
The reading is **275** °
